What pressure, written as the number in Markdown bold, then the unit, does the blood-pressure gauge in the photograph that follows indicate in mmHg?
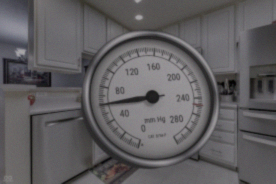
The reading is **60** mmHg
